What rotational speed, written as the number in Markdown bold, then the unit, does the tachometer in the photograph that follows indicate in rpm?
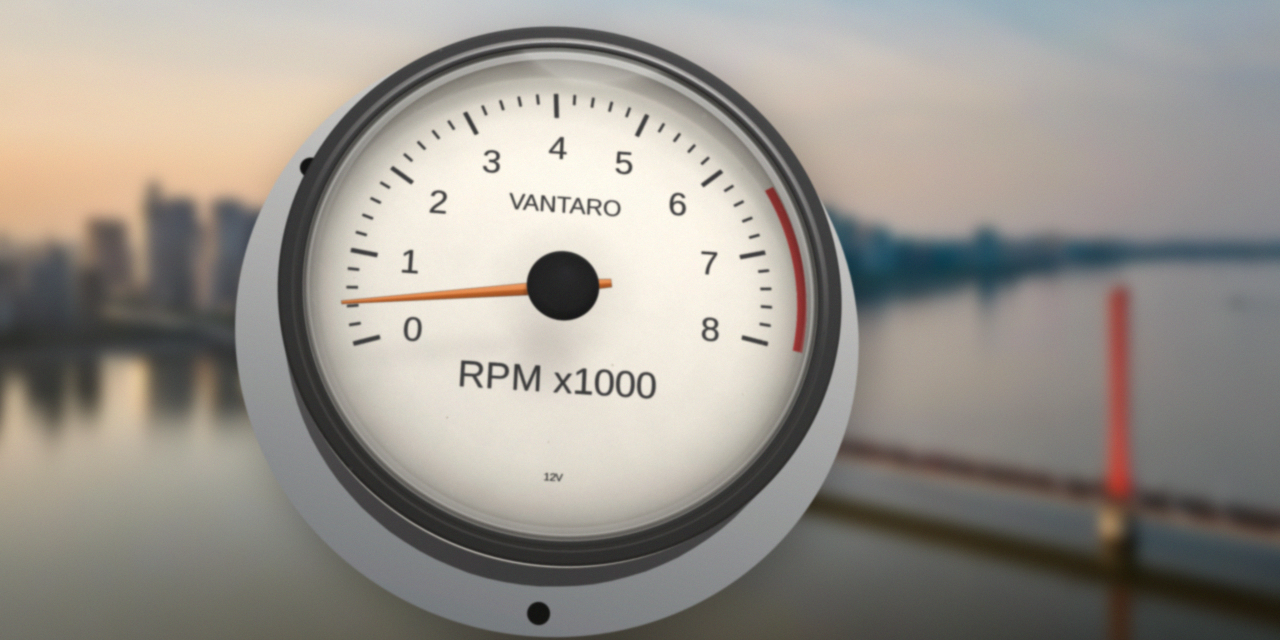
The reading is **400** rpm
